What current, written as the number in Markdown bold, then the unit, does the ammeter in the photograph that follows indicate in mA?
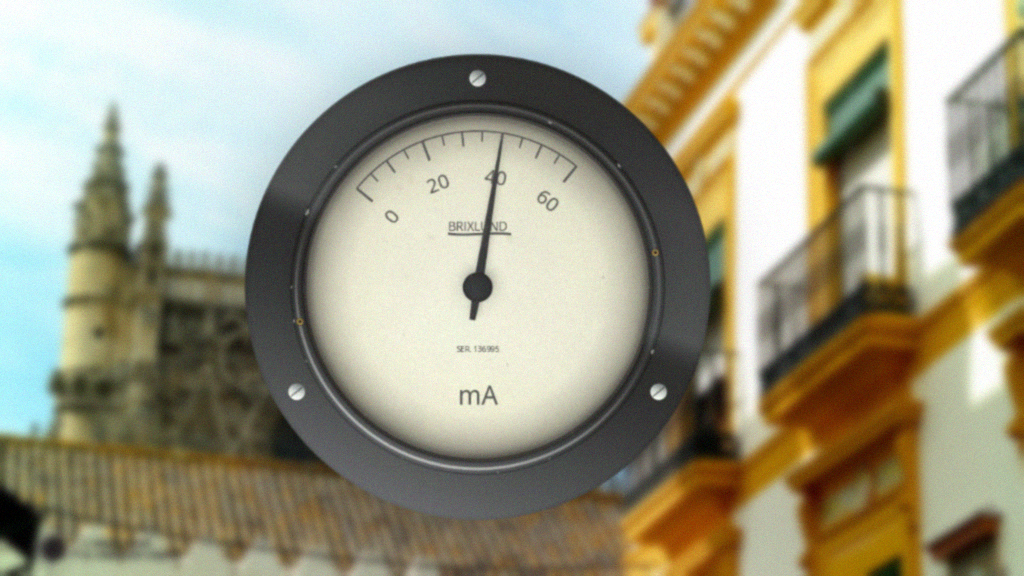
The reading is **40** mA
